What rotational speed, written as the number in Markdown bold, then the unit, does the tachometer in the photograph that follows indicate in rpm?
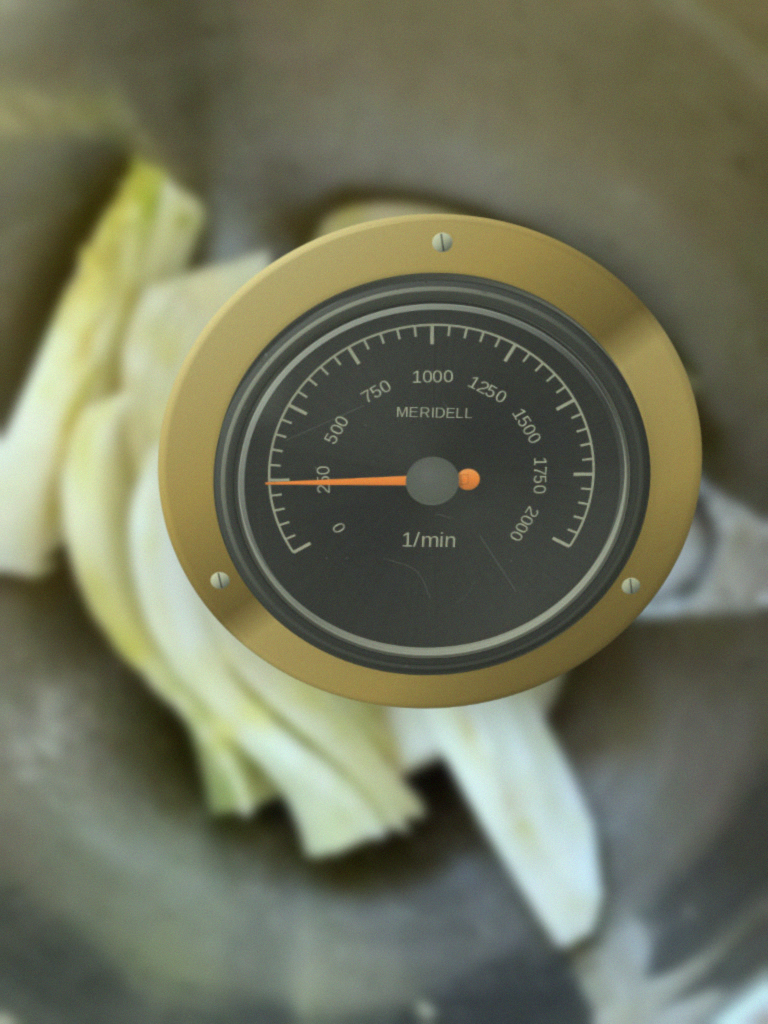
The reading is **250** rpm
